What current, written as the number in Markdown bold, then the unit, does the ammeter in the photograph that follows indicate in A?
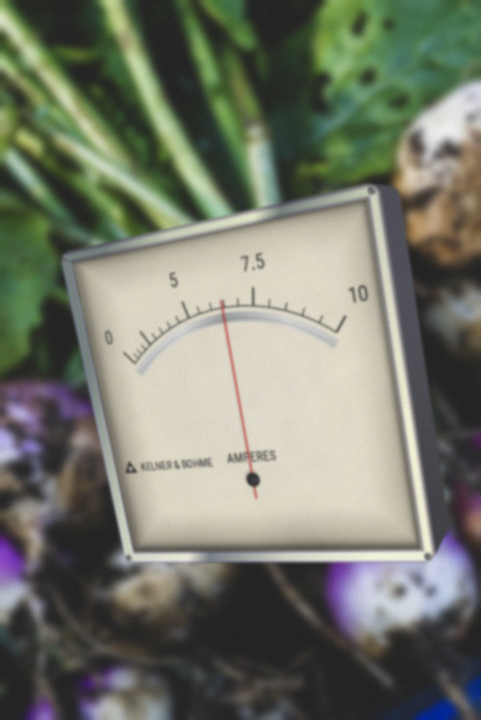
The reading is **6.5** A
